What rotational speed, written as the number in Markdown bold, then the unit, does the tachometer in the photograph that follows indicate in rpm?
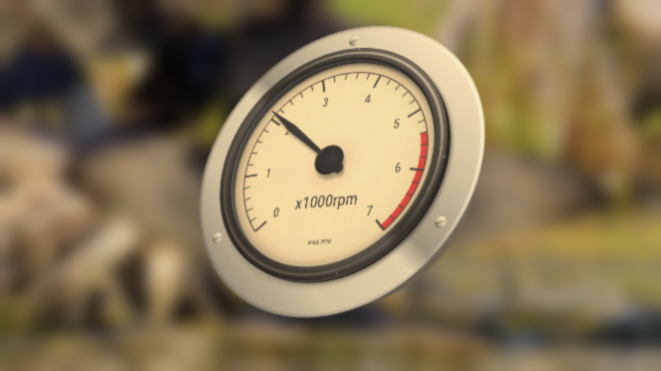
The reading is **2100** rpm
